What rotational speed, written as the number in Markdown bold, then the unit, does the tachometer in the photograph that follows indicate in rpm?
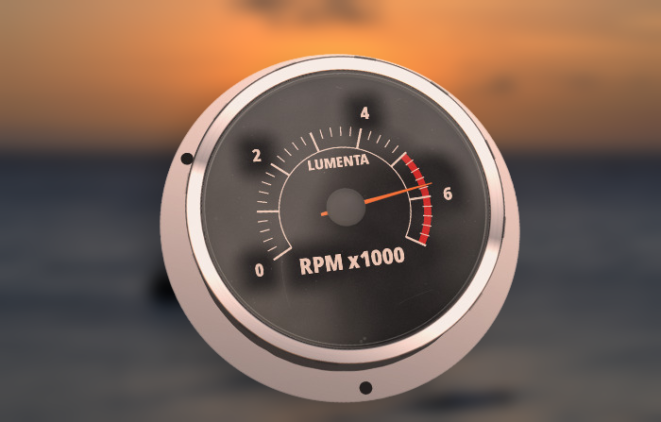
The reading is **5800** rpm
